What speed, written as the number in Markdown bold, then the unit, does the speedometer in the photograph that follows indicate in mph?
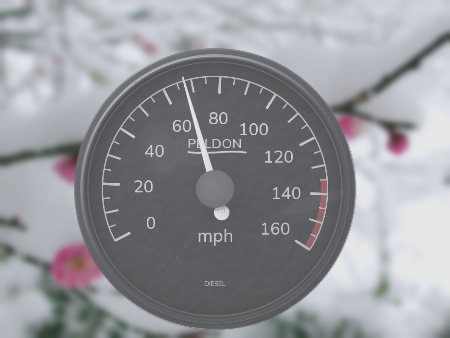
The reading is **67.5** mph
